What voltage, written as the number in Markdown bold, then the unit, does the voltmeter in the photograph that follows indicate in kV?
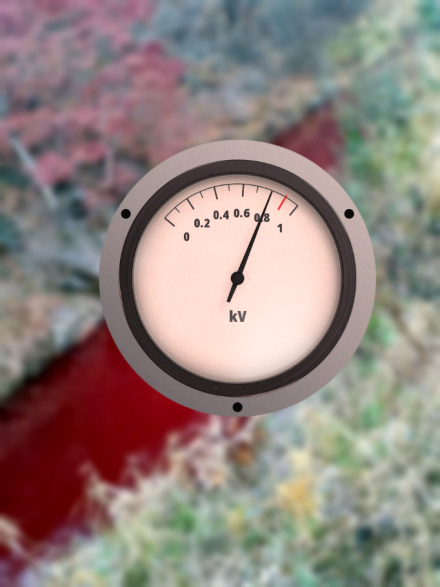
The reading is **0.8** kV
